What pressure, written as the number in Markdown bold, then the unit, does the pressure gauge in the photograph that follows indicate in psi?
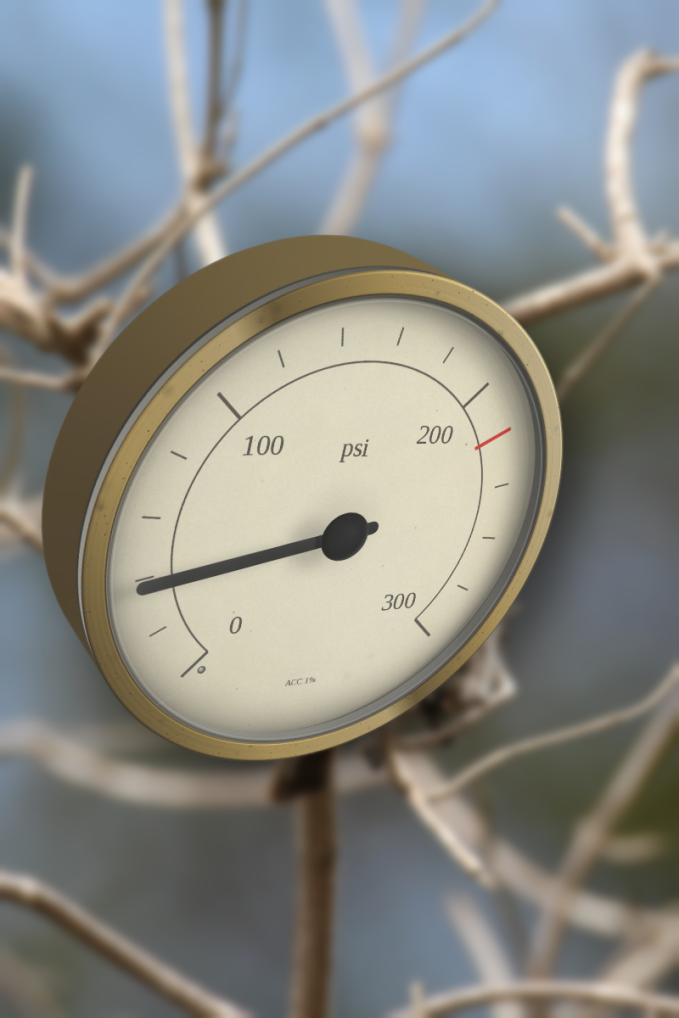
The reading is **40** psi
